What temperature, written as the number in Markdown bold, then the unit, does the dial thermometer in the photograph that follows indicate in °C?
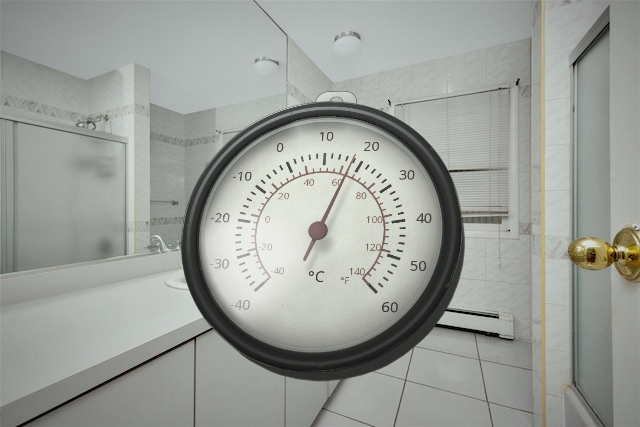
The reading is **18** °C
